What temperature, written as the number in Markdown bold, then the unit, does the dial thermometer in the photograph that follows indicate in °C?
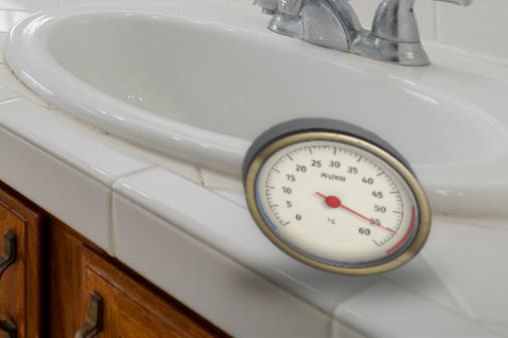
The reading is **55** °C
